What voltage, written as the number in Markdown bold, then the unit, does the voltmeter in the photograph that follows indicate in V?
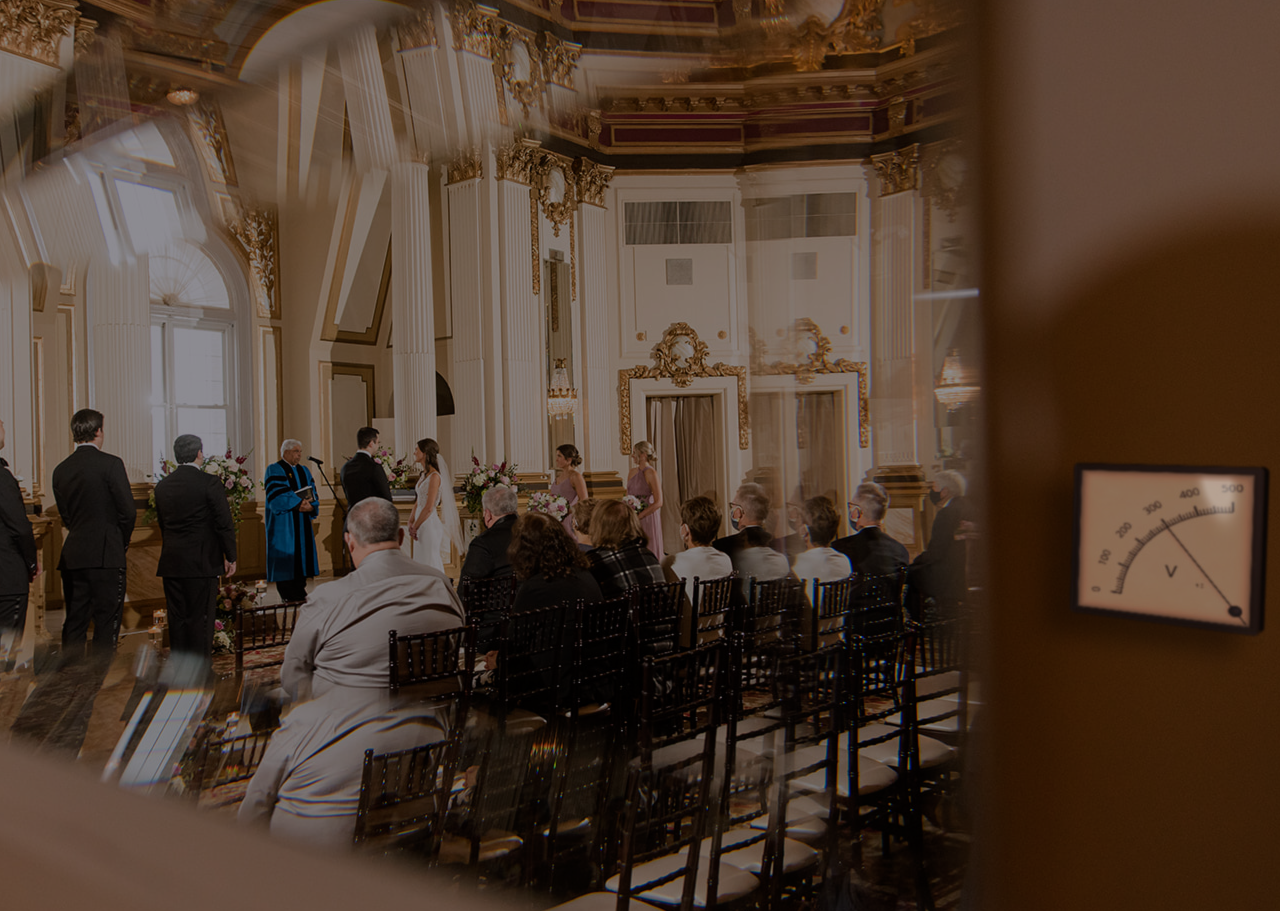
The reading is **300** V
